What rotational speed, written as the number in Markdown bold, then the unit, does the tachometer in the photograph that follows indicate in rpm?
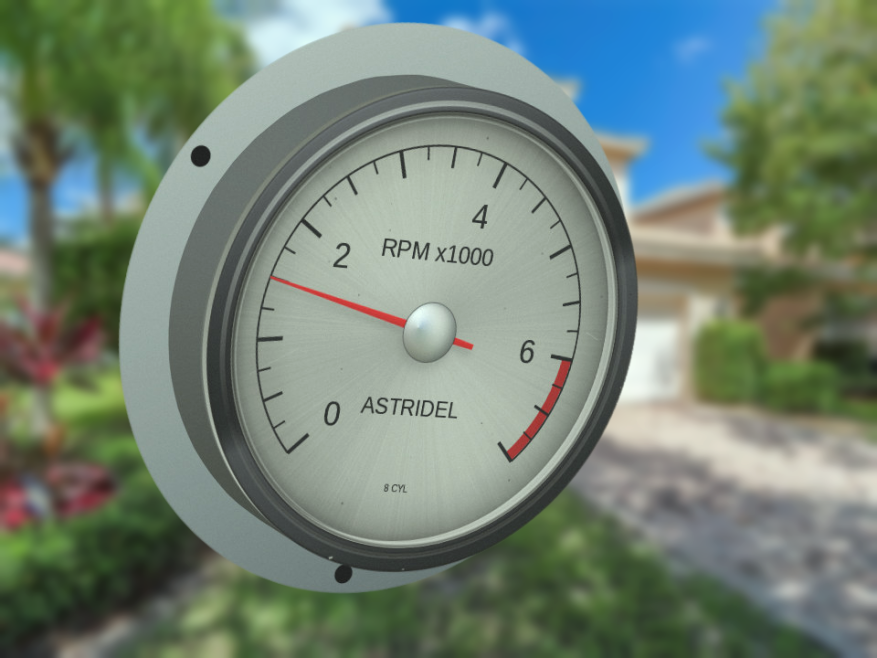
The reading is **1500** rpm
